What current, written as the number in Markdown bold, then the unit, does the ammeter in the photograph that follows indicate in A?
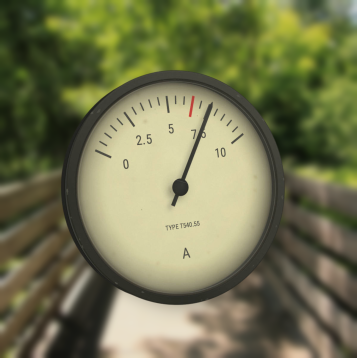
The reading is **7.5** A
